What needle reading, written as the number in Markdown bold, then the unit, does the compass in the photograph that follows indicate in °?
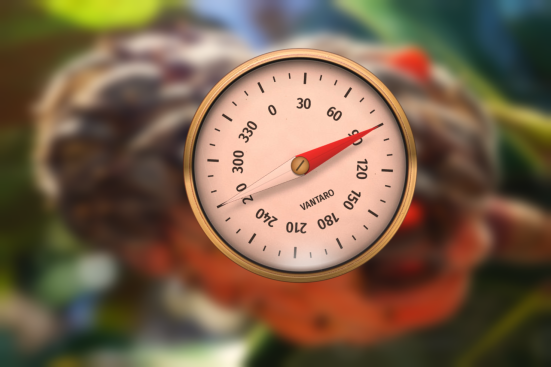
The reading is **90** °
